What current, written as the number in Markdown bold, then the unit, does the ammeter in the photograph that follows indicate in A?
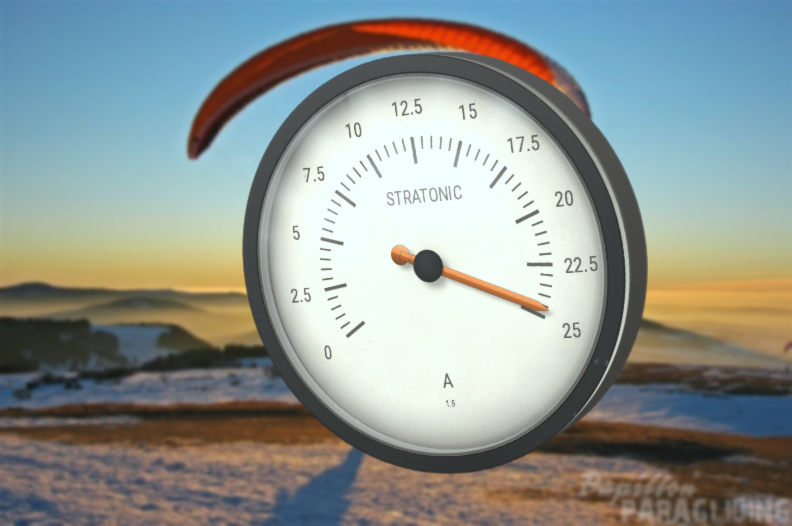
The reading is **24.5** A
